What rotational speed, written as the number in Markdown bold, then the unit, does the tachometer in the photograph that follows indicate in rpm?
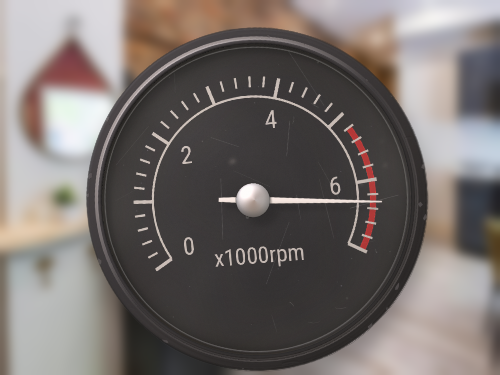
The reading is **6300** rpm
